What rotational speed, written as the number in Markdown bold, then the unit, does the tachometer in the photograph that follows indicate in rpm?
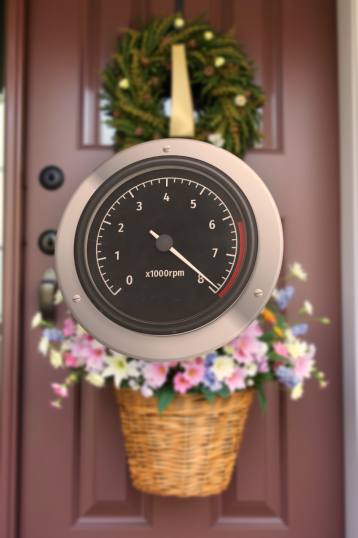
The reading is **7900** rpm
